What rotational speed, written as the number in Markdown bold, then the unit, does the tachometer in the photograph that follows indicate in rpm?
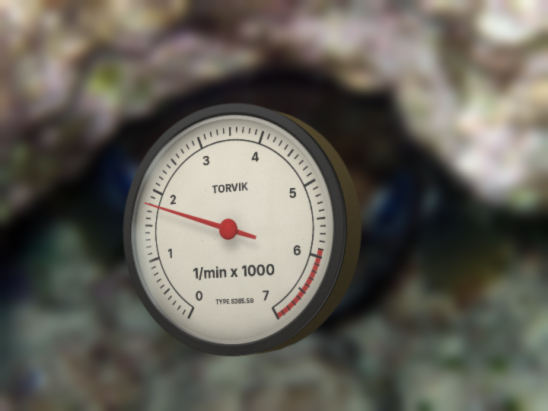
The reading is **1800** rpm
